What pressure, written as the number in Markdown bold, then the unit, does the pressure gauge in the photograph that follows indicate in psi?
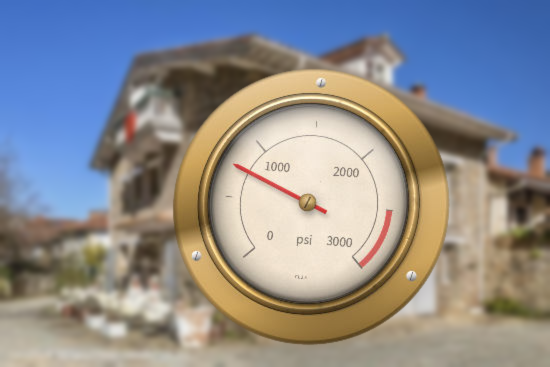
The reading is **750** psi
